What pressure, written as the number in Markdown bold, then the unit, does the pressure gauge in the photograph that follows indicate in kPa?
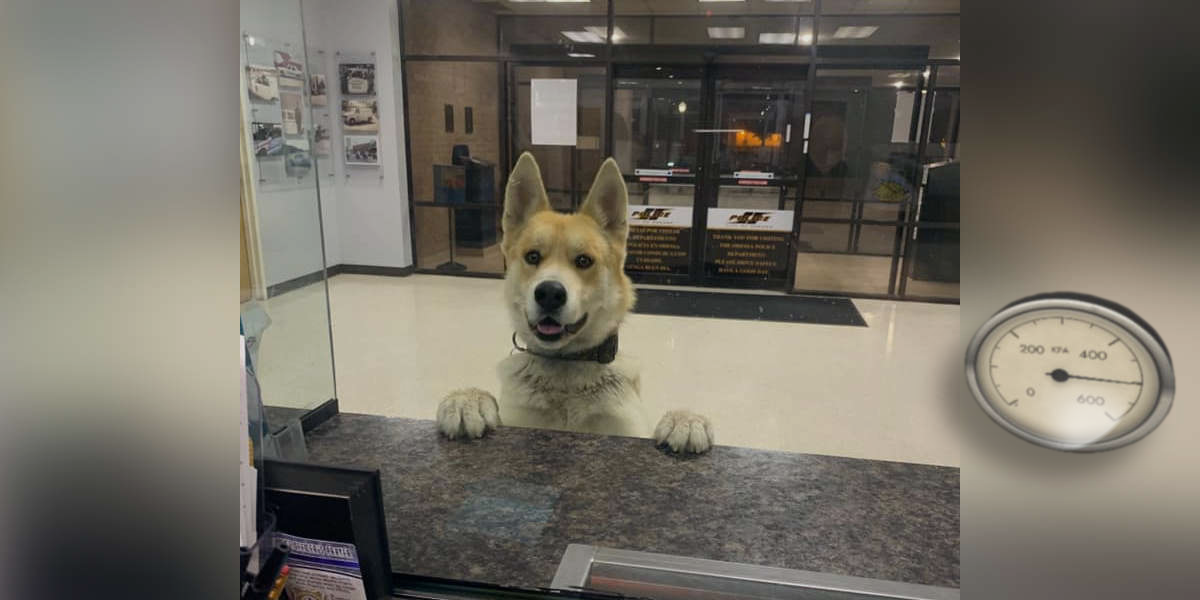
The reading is **500** kPa
